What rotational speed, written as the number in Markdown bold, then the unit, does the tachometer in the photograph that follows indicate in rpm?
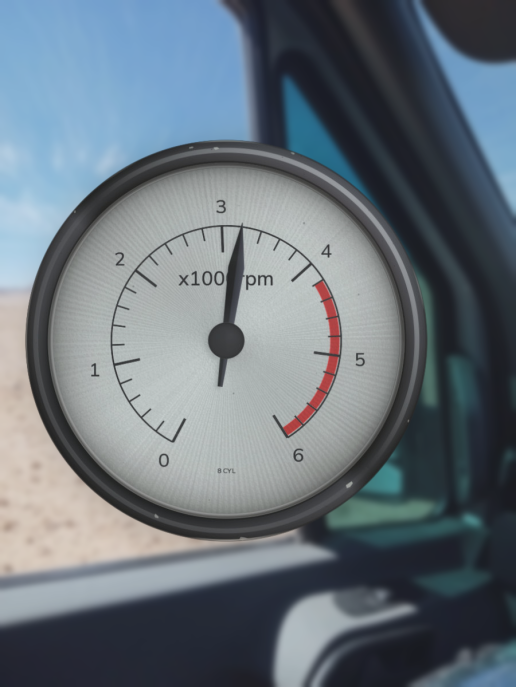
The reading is **3200** rpm
